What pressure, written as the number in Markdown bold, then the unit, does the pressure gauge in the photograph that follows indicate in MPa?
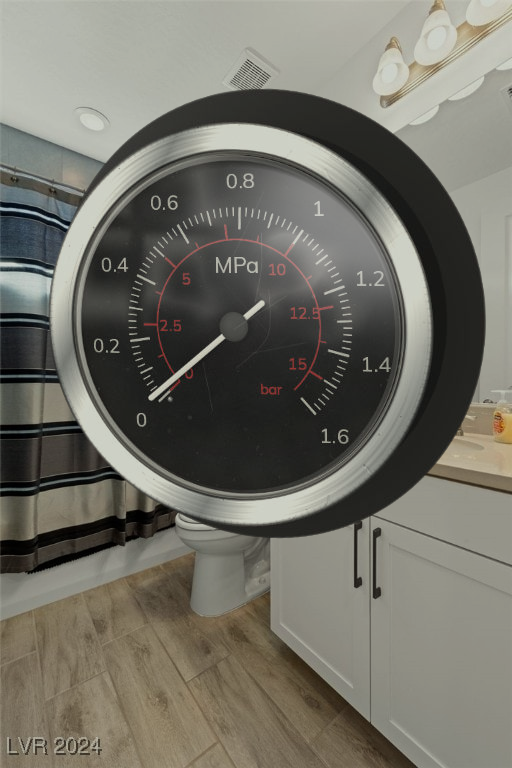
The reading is **0.02** MPa
